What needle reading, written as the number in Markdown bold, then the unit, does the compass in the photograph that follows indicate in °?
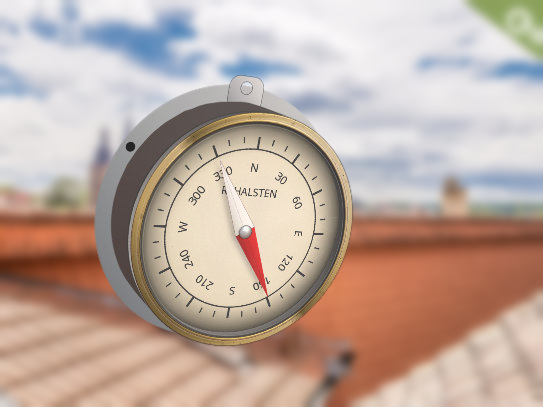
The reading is **150** °
